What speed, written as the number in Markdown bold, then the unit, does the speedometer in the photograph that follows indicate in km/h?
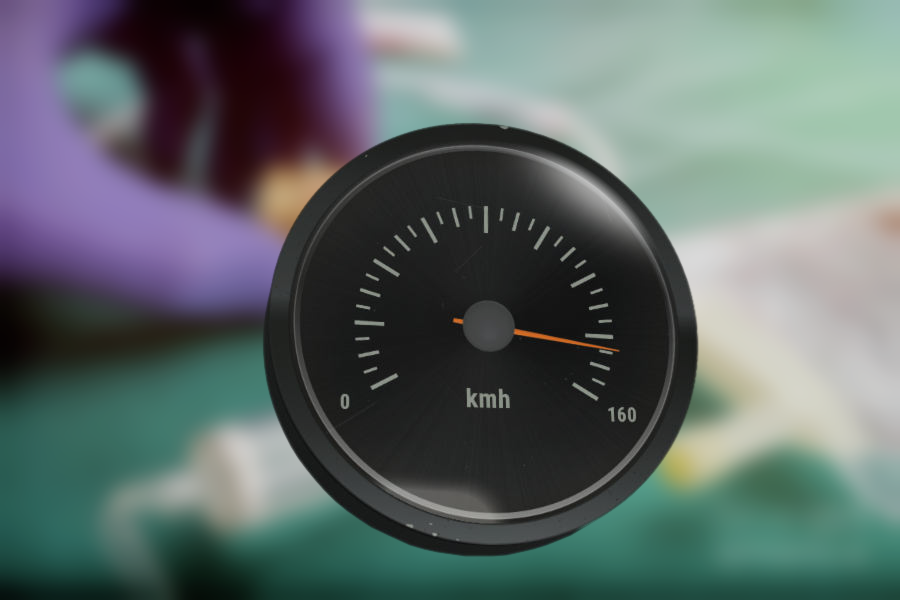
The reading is **145** km/h
